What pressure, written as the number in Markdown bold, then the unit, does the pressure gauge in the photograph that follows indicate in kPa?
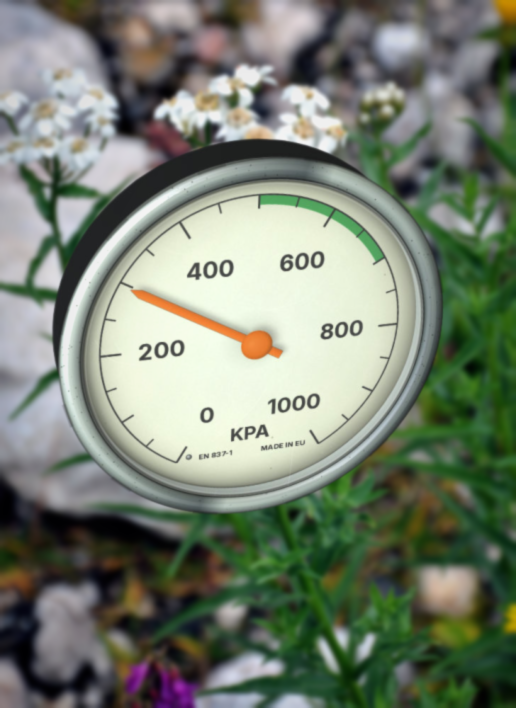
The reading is **300** kPa
